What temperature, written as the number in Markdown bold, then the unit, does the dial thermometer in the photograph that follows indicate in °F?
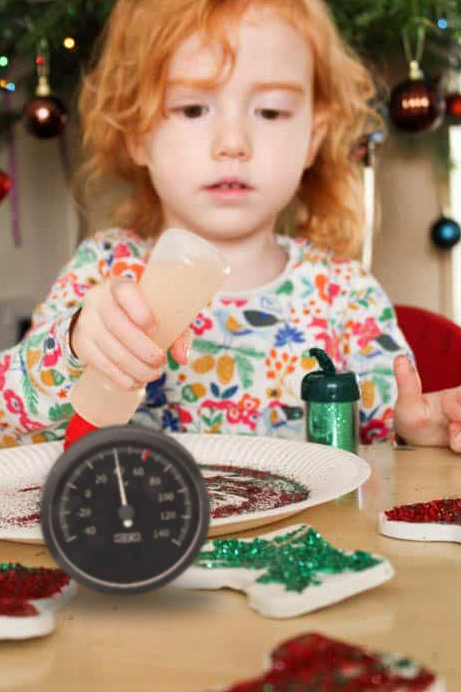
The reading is **40** °F
